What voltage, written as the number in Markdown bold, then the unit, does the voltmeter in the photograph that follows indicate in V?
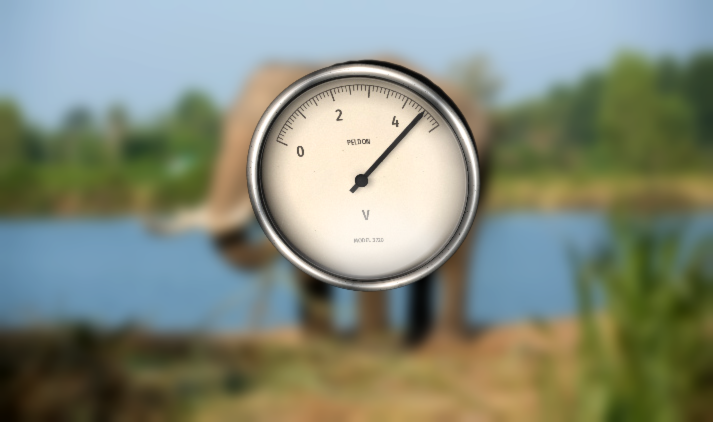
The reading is **4.5** V
